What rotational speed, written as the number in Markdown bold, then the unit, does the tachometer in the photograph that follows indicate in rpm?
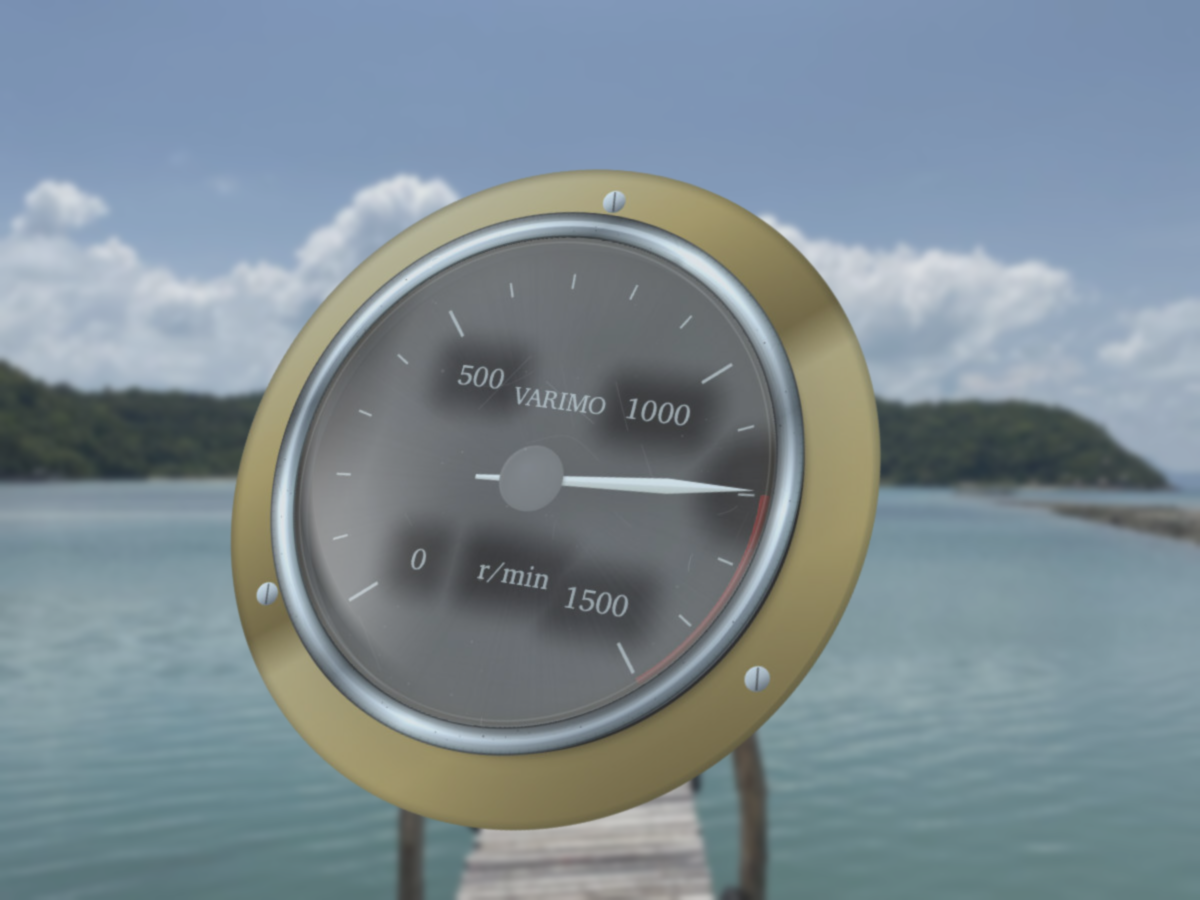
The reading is **1200** rpm
